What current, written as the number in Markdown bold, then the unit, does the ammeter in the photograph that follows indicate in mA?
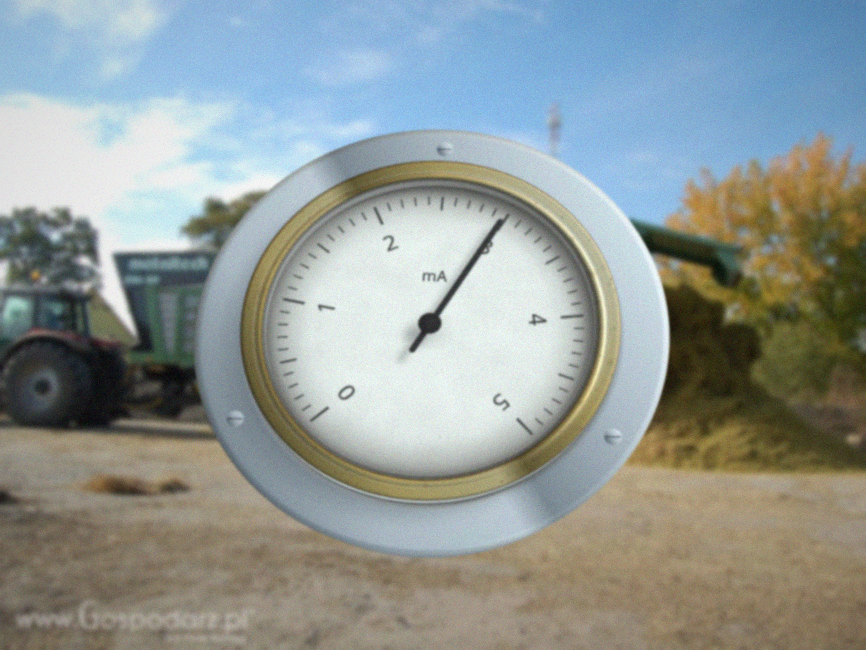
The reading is **3** mA
